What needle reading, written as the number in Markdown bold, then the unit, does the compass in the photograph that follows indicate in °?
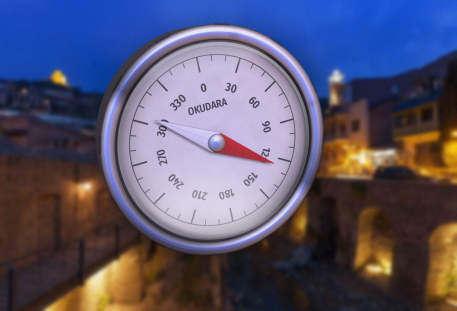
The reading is **125** °
